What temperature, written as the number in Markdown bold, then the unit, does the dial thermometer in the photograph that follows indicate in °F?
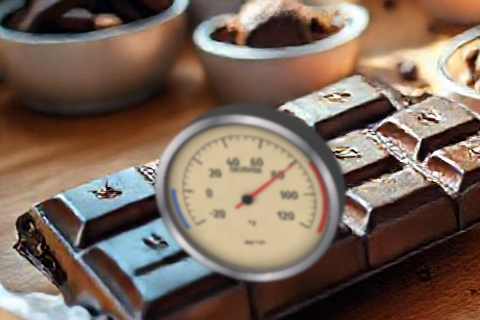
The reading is **80** °F
